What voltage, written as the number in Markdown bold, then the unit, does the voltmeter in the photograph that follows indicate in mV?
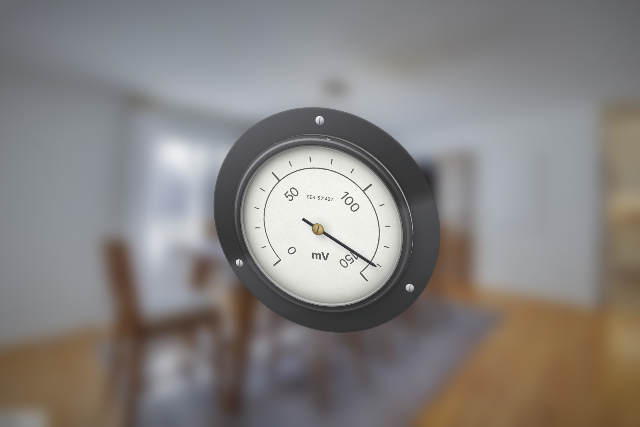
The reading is **140** mV
